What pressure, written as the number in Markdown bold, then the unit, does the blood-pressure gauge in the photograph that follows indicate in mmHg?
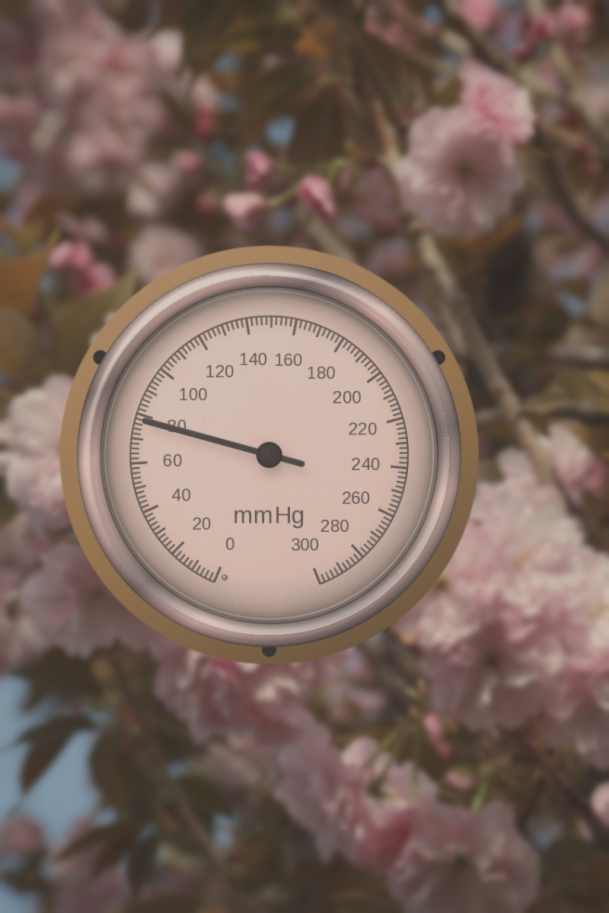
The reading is **78** mmHg
